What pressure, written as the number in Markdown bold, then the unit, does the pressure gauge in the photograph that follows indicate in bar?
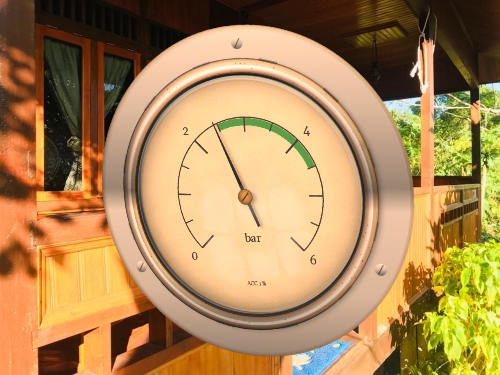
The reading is **2.5** bar
